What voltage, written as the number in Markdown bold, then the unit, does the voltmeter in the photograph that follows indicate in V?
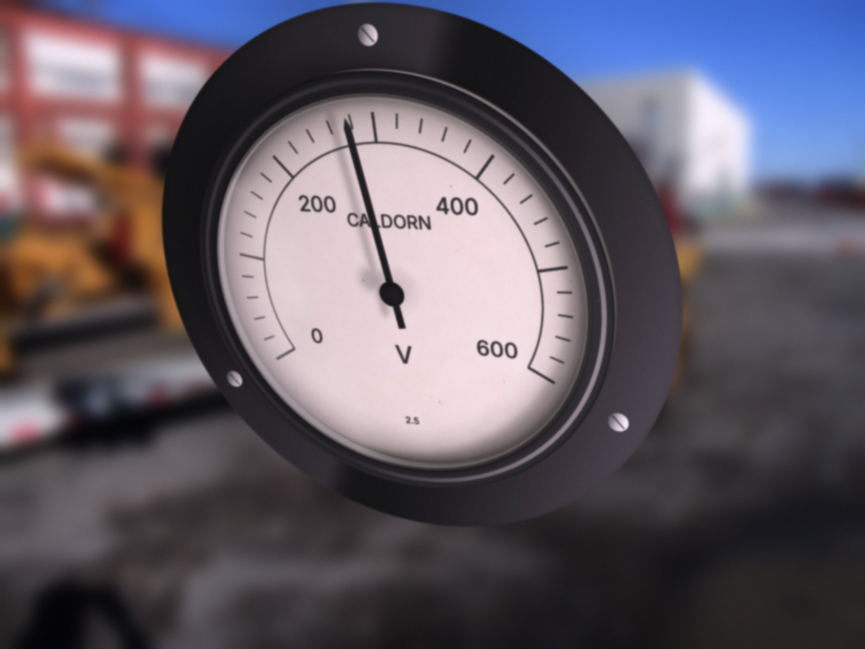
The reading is **280** V
